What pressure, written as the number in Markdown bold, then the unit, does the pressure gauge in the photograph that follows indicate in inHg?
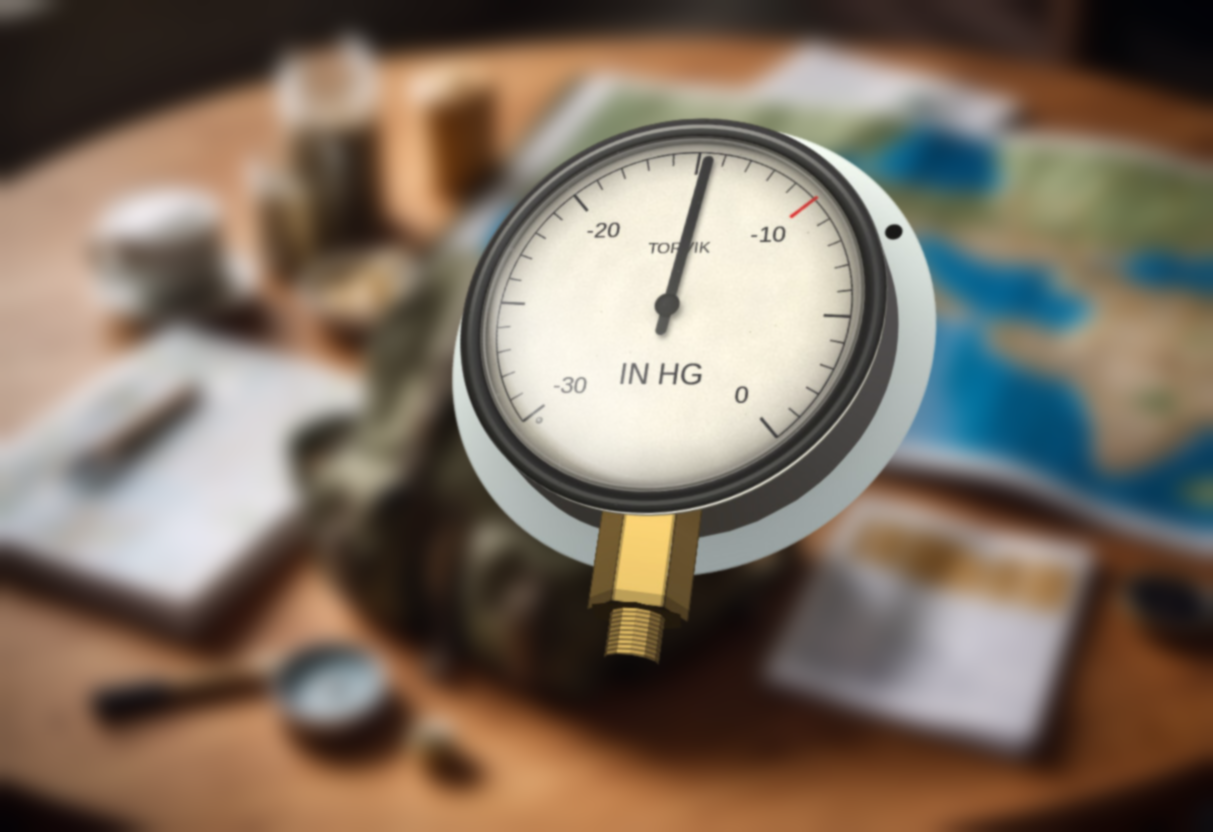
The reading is **-14.5** inHg
